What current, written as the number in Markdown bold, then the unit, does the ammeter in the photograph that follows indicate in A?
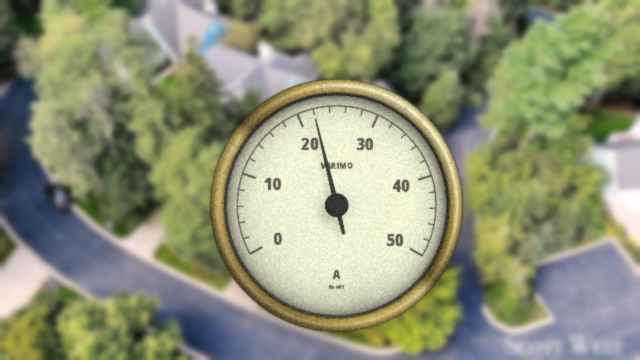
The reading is **22** A
